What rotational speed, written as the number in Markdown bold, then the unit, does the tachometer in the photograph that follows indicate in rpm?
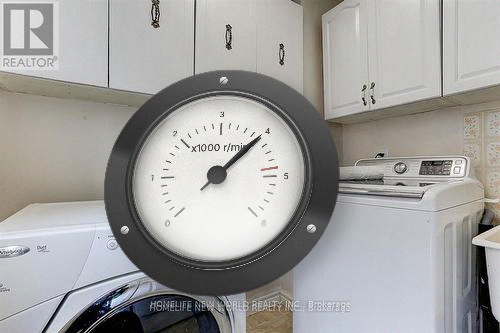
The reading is **4000** rpm
